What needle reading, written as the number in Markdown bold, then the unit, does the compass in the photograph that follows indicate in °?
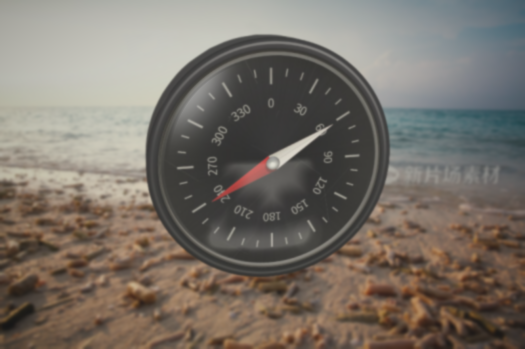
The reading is **240** °
